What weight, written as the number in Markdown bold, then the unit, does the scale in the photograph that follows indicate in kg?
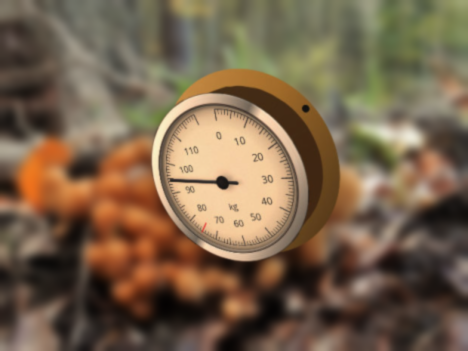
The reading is **95** kg
